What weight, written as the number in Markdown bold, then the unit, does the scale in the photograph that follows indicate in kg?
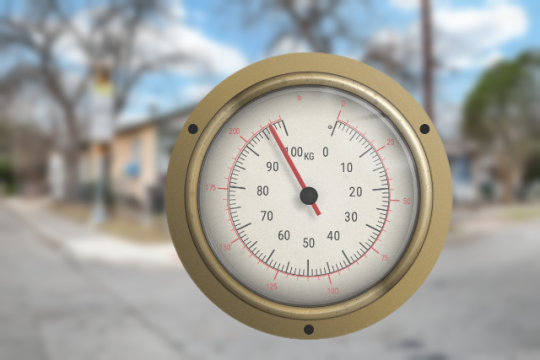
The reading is **97** kg
